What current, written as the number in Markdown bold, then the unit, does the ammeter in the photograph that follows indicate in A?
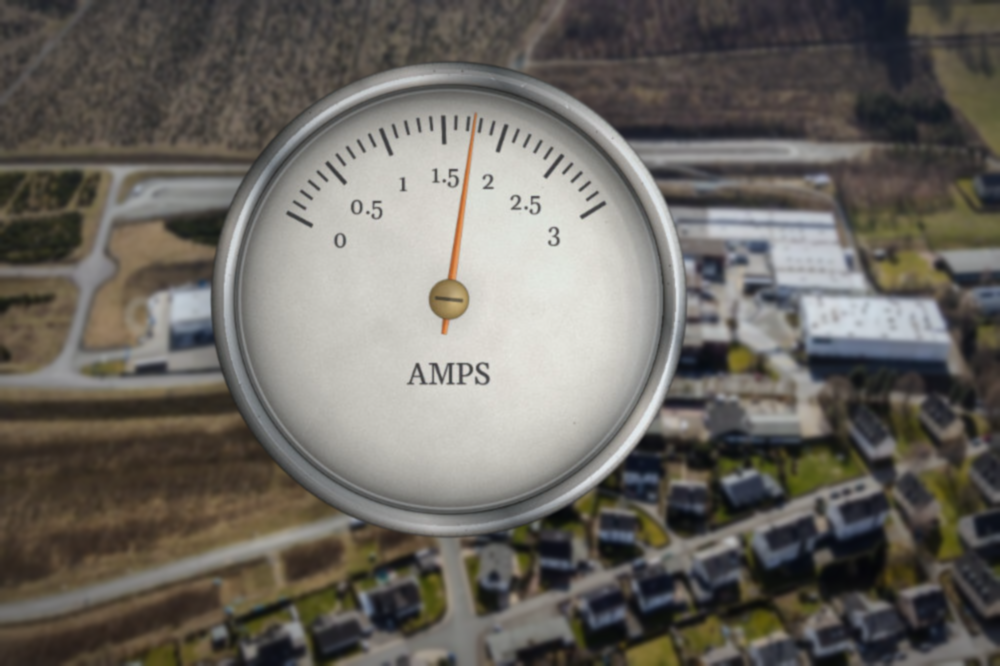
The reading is **1.75** A
